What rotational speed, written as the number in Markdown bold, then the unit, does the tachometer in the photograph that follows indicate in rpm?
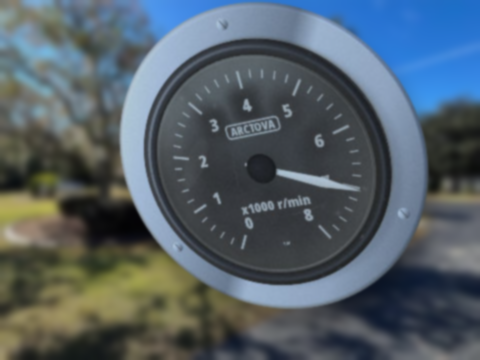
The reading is **7000** rpm
